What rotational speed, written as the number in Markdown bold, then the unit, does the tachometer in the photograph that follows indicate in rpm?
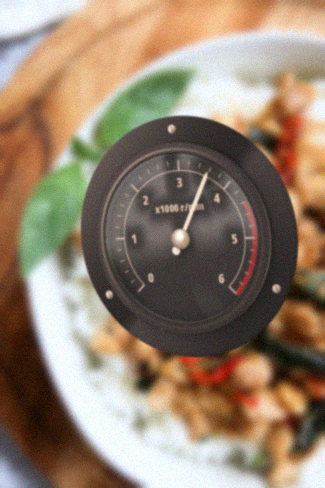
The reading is **3600** rpm
